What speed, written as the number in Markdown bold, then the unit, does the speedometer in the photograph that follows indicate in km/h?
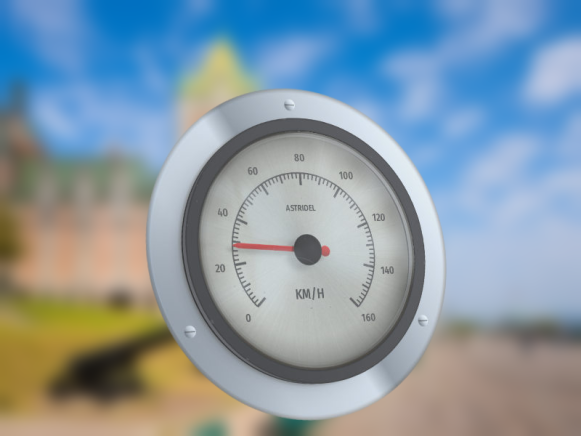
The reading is **28** km/h
